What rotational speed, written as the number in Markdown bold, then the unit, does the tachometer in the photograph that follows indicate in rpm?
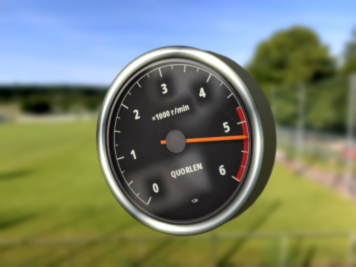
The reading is **5250** rpm
